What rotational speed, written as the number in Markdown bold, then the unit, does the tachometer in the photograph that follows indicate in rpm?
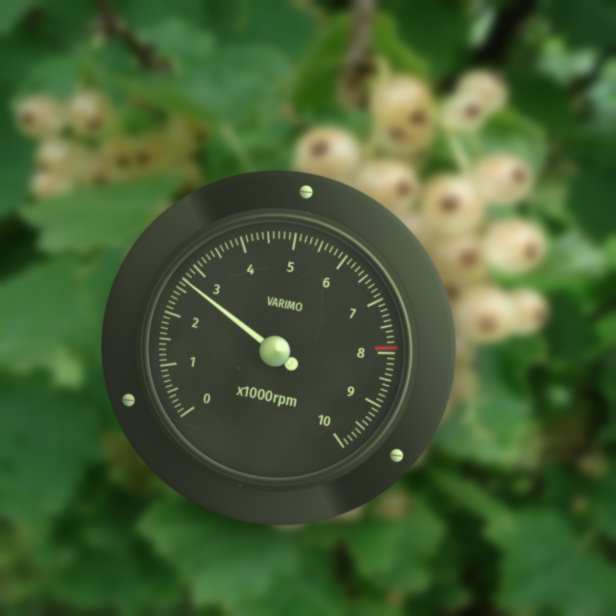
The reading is **2700** rpm
